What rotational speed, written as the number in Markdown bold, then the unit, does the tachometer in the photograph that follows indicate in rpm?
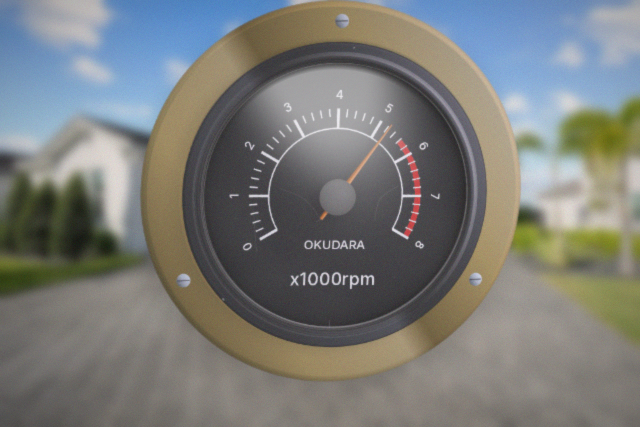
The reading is **5200** rpm
